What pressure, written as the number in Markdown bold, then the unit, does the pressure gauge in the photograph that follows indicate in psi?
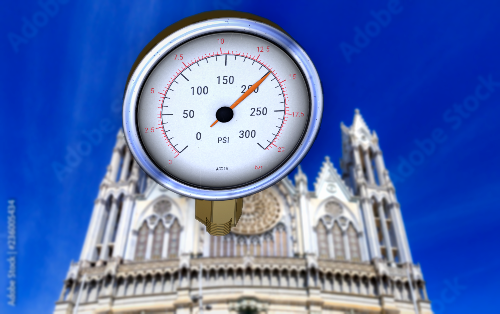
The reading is **200** psi
